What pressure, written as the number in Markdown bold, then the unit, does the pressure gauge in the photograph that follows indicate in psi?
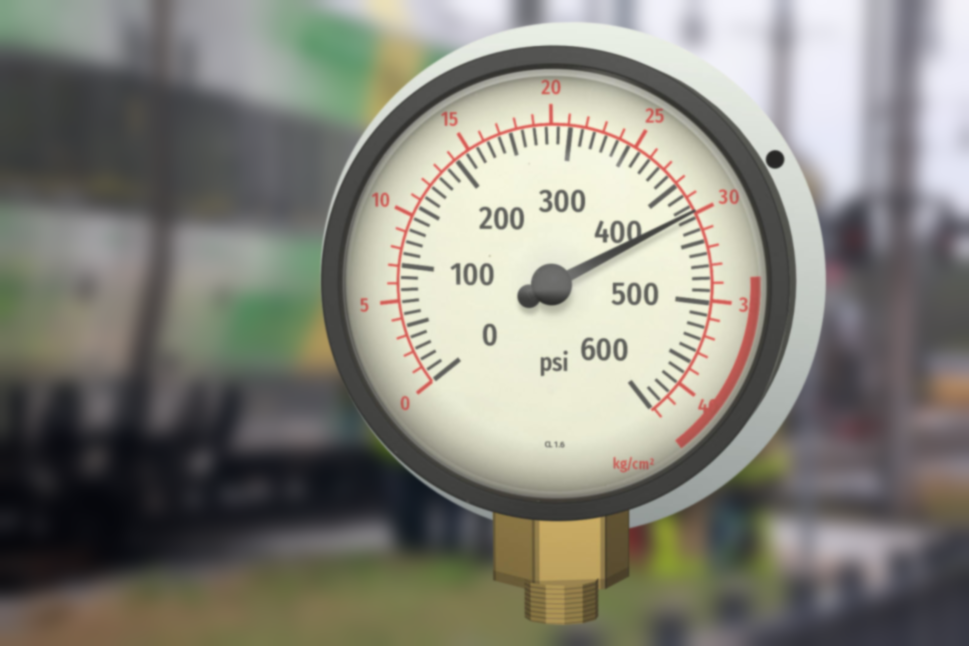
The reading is **425** psi
